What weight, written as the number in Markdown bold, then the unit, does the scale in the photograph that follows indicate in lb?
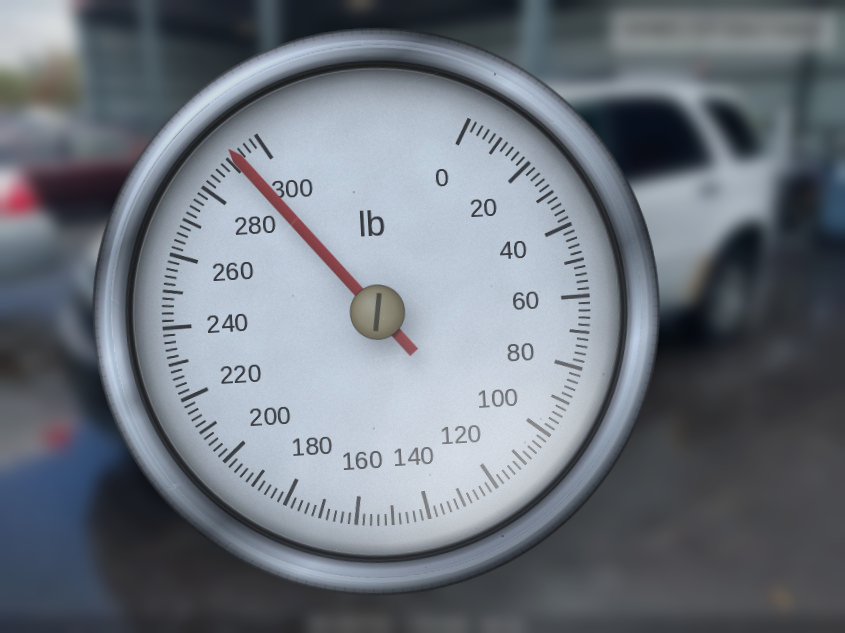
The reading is **292** lb
